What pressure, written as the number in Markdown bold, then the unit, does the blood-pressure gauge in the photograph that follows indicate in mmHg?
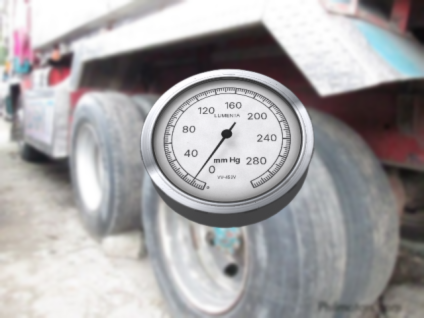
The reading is **10** mmHg
